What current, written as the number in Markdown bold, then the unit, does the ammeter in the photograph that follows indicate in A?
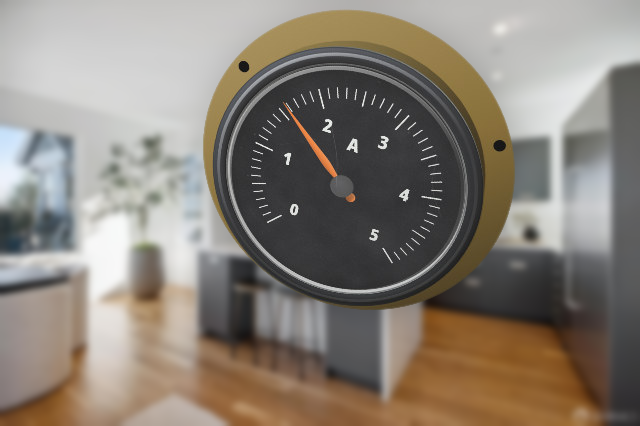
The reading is **1.6** A
